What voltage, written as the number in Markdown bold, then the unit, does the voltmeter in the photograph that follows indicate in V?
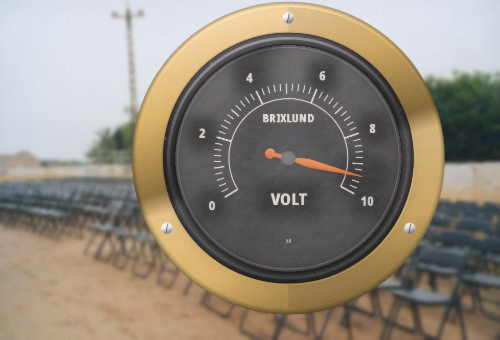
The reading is **9.4** V
